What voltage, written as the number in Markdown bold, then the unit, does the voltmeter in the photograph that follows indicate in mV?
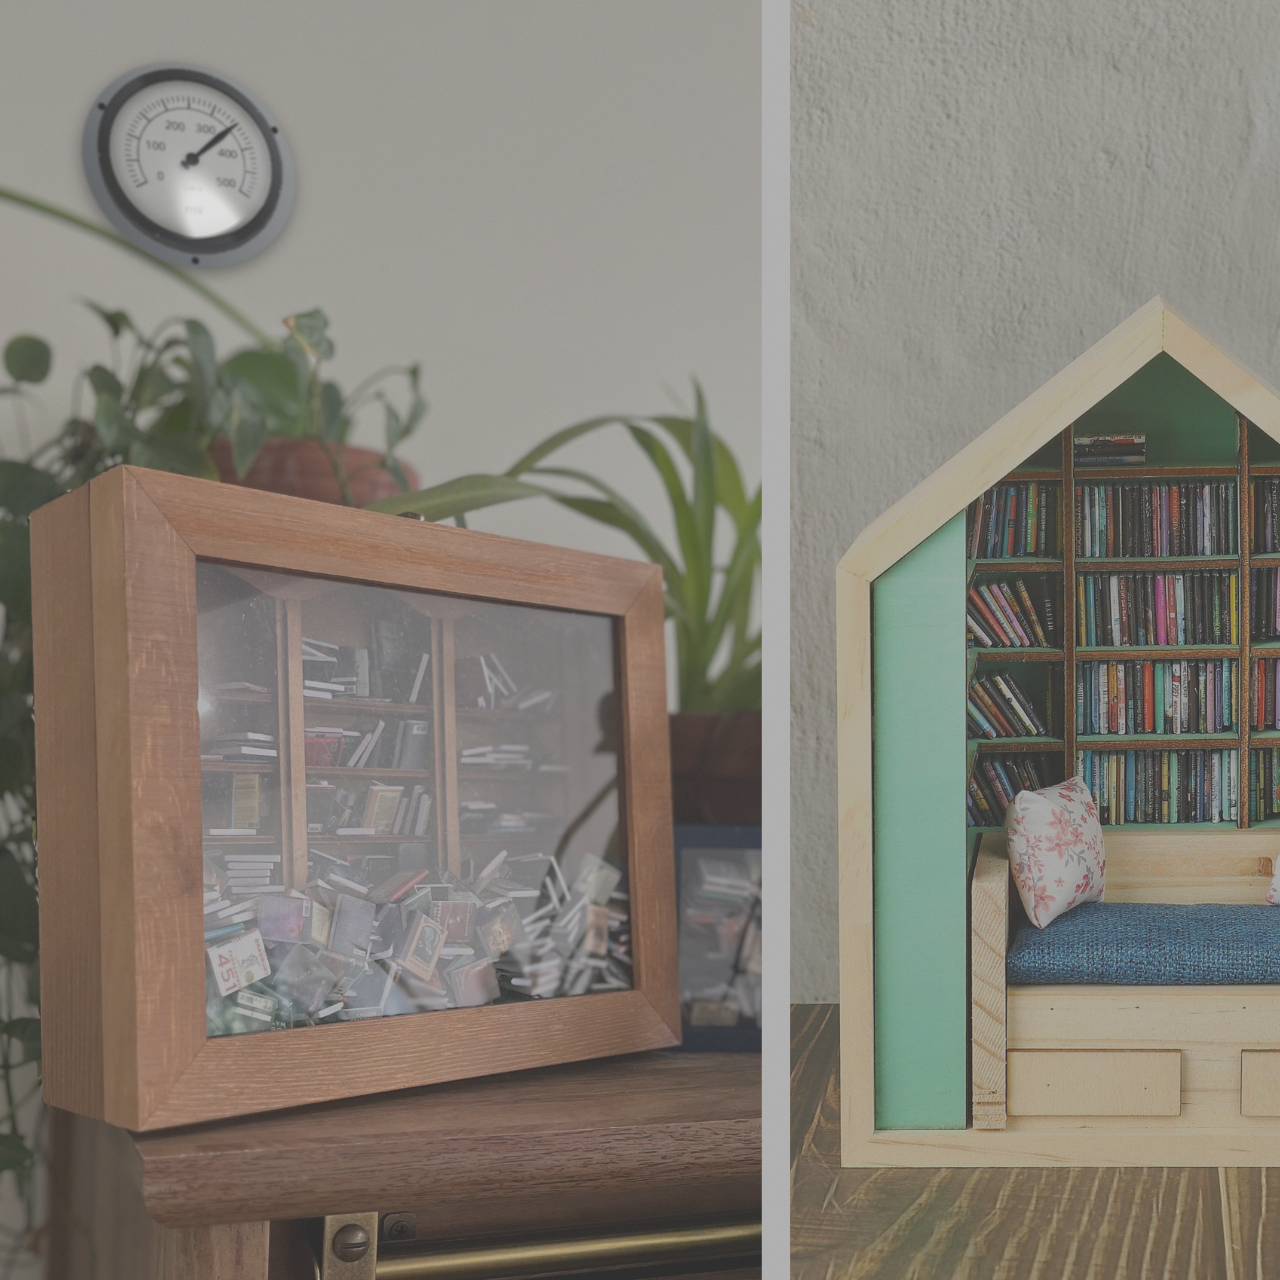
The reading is **350** mV
